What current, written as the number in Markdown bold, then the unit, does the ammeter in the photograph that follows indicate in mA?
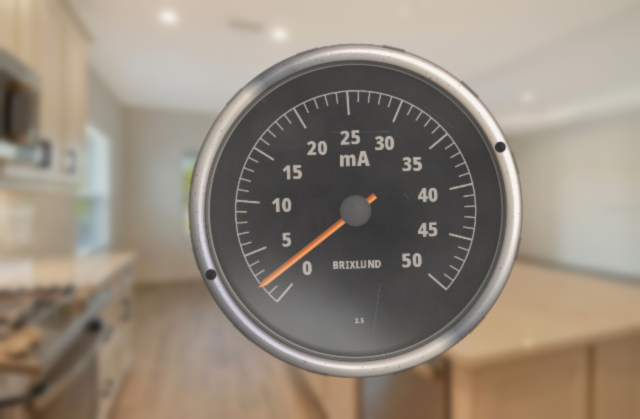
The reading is **2** mA
